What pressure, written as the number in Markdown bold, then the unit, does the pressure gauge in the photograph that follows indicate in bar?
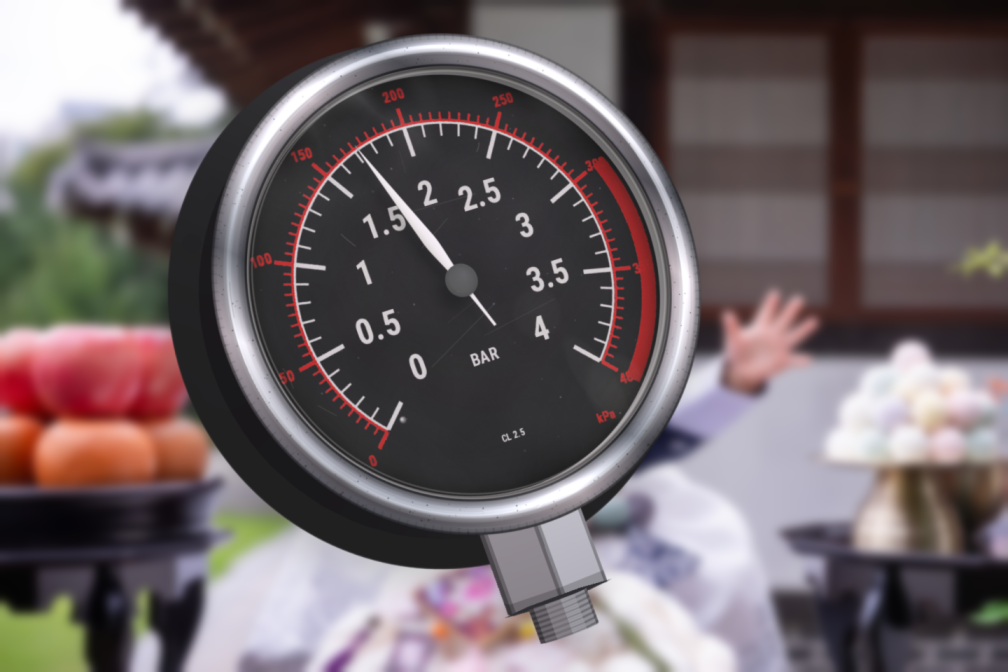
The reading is **1.7** bar
